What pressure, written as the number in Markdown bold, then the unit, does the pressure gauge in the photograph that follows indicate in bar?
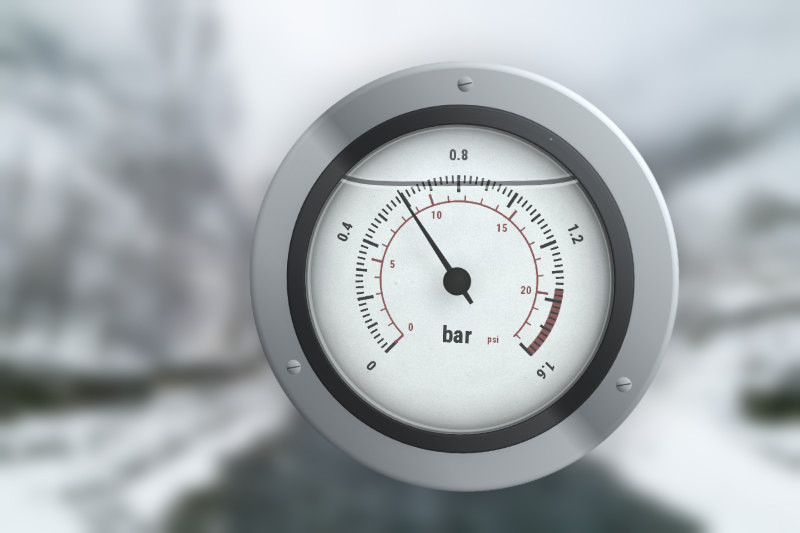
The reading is **0.6** bar
